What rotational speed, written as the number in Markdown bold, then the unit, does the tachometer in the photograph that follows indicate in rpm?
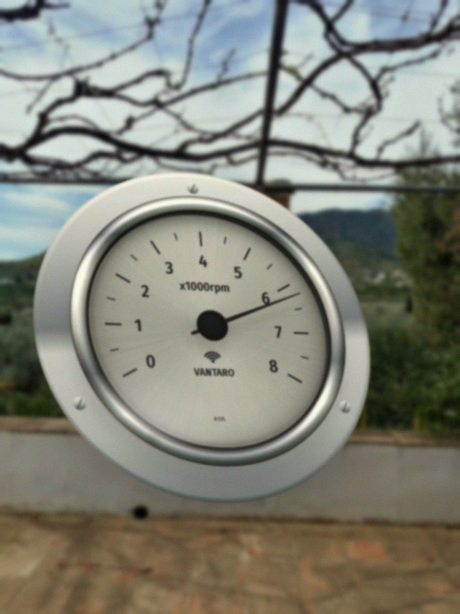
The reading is **6250** rpm
